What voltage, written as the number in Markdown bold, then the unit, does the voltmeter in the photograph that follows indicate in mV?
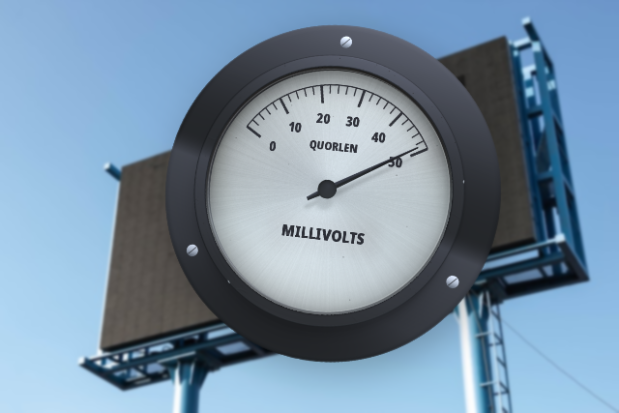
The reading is **49** mV
